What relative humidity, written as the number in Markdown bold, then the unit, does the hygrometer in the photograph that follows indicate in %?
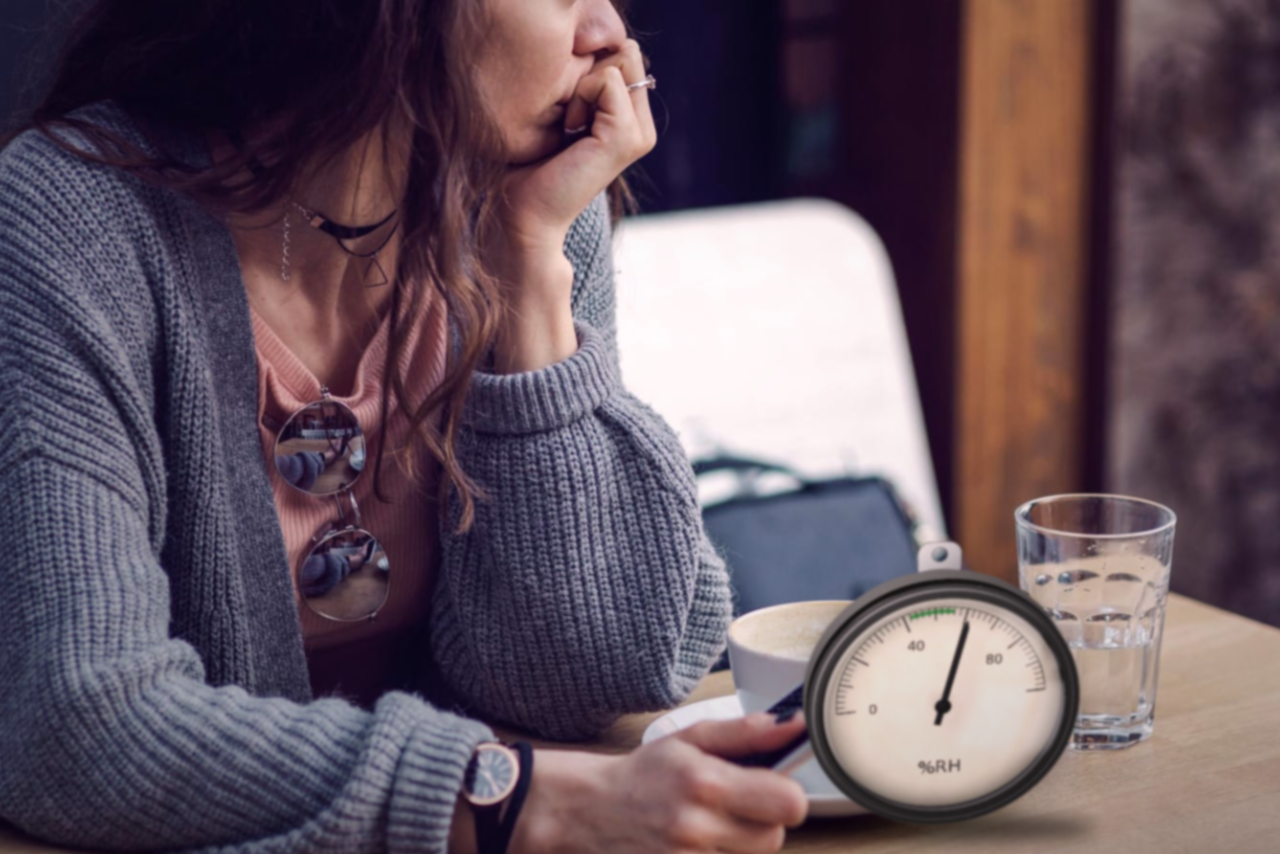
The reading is **60** %
